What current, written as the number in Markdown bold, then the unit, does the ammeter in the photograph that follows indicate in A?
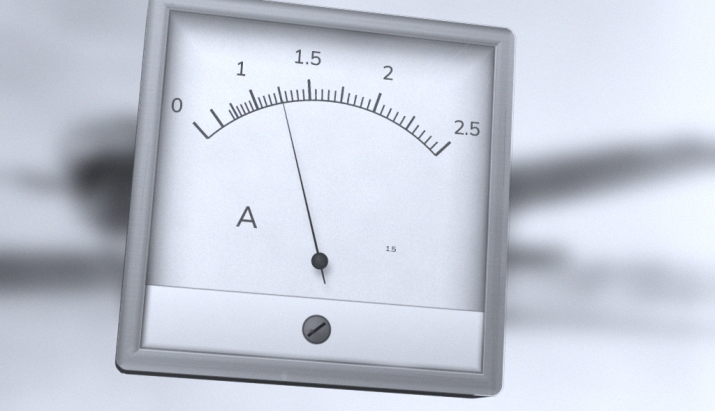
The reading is **1.25** A
